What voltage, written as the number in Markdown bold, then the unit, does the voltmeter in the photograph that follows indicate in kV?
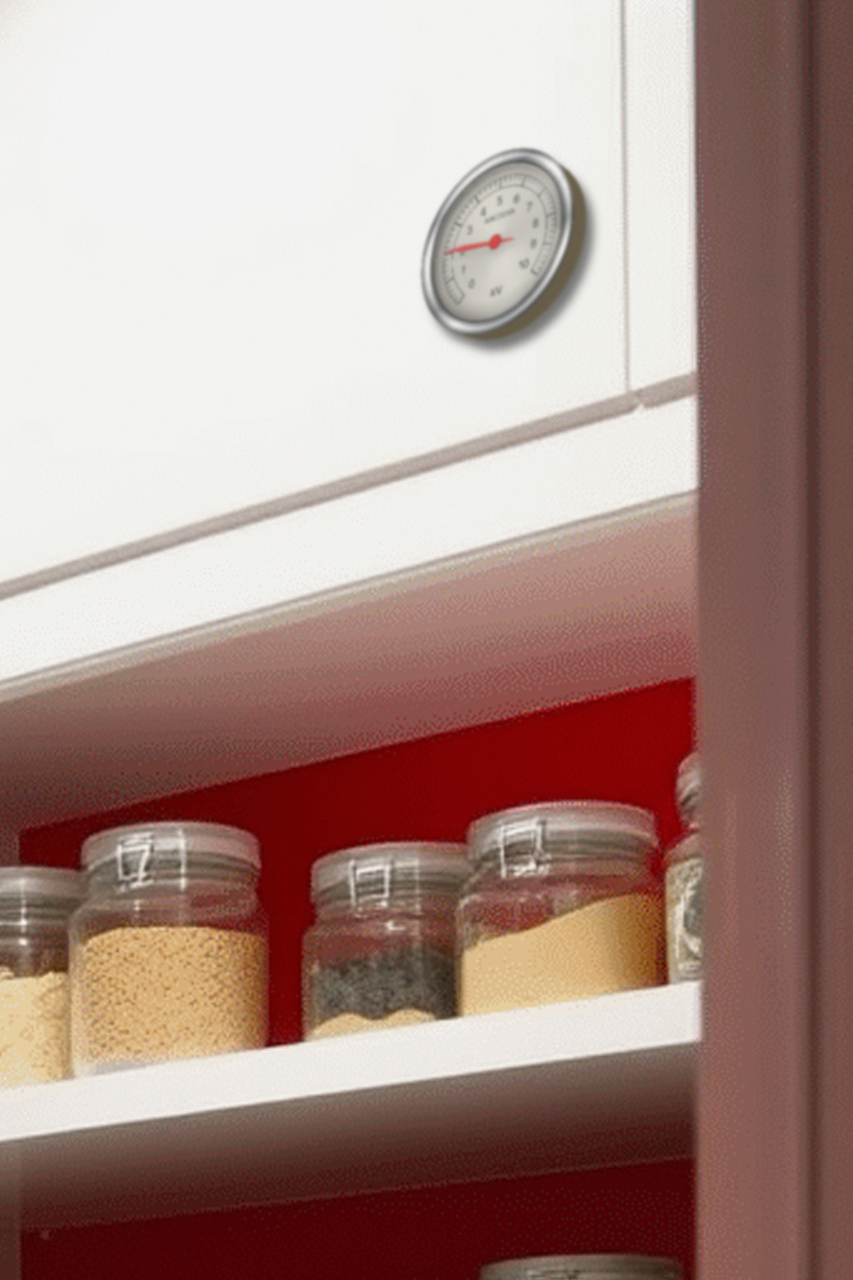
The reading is **2** kV
